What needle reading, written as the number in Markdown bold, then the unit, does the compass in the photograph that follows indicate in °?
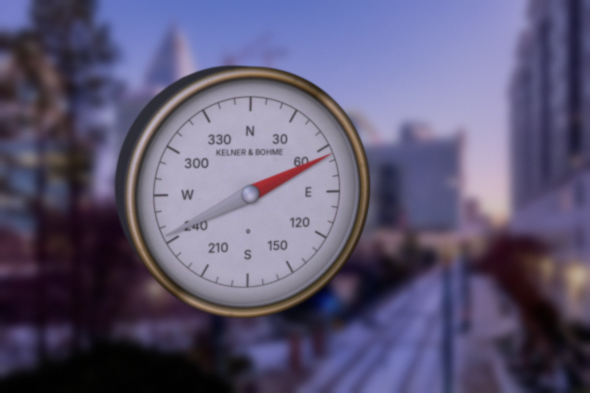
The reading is **65** °
